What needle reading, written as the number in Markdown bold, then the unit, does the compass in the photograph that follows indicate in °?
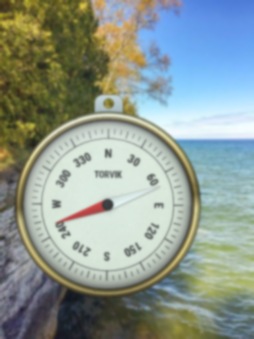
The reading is **250** °
